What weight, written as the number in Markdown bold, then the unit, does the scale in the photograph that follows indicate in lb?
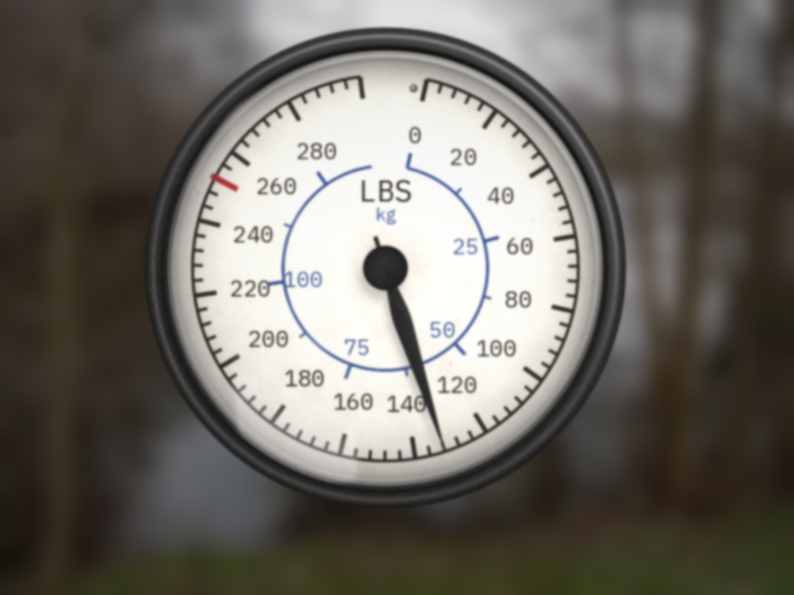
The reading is **132** lb
